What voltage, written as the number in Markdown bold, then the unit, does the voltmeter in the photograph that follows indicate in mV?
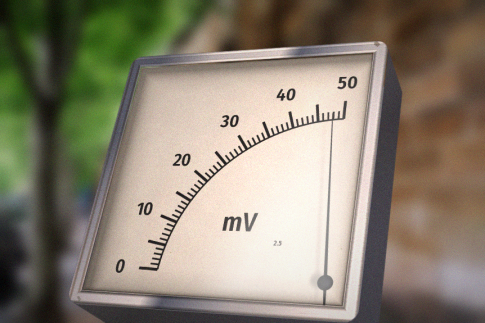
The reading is **48** mV
